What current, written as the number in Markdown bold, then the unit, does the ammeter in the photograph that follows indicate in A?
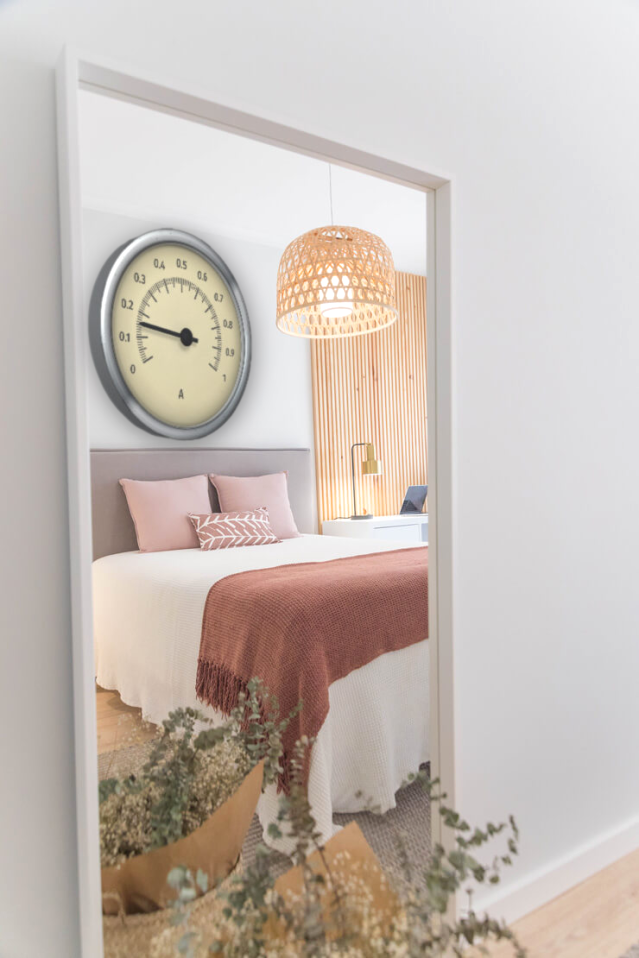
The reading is **0.15** A
